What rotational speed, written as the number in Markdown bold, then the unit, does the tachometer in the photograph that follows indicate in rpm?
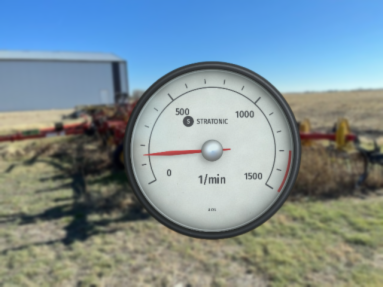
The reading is **150** rpm
